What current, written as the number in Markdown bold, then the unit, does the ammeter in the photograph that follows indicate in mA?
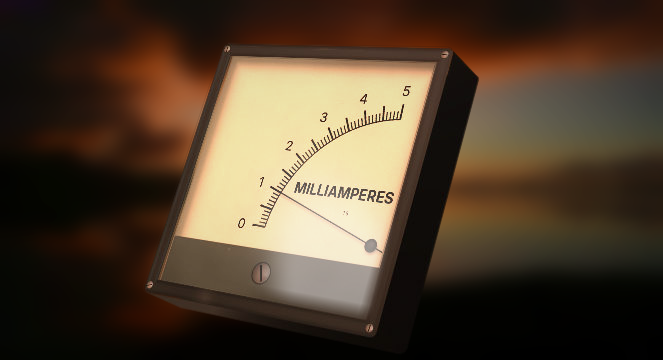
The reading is **1** mA
